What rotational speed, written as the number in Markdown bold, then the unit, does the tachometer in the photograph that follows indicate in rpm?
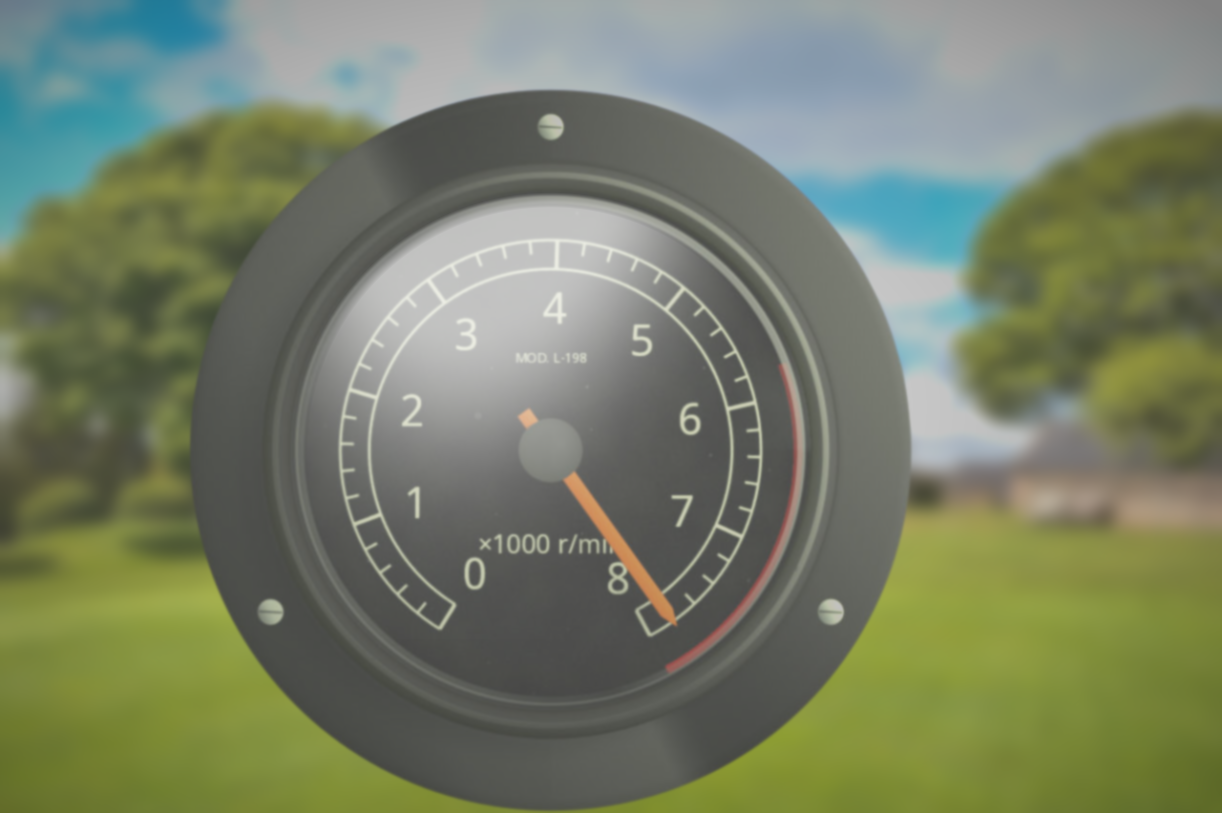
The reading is **7800** rpm
